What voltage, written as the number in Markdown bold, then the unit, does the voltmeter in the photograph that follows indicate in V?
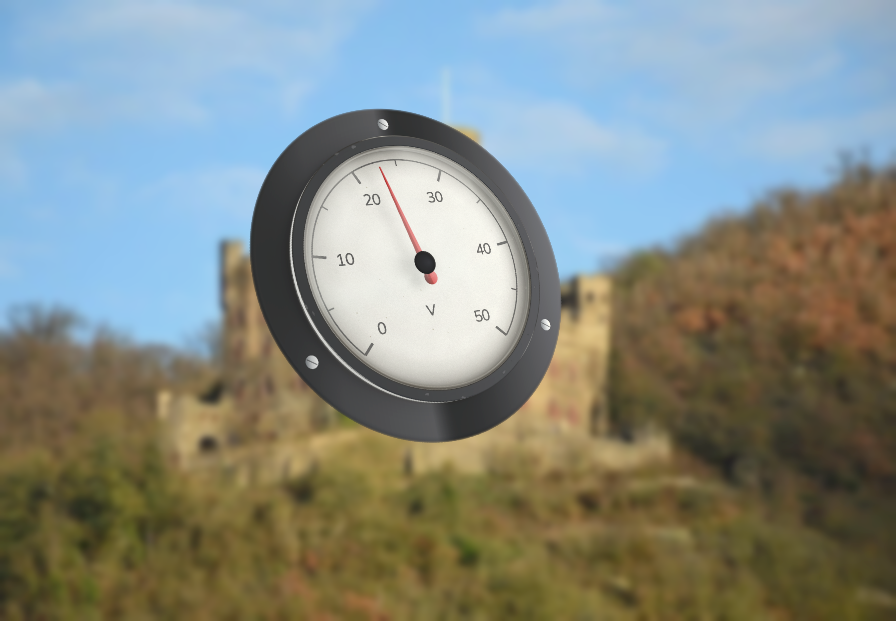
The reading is **22.5** V
